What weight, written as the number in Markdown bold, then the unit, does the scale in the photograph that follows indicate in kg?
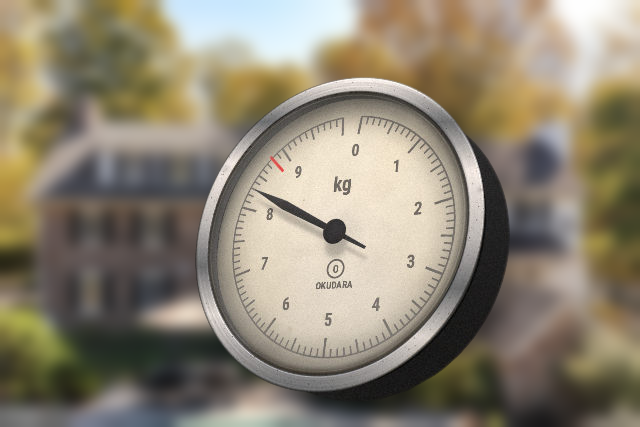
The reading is **8.3** kg
